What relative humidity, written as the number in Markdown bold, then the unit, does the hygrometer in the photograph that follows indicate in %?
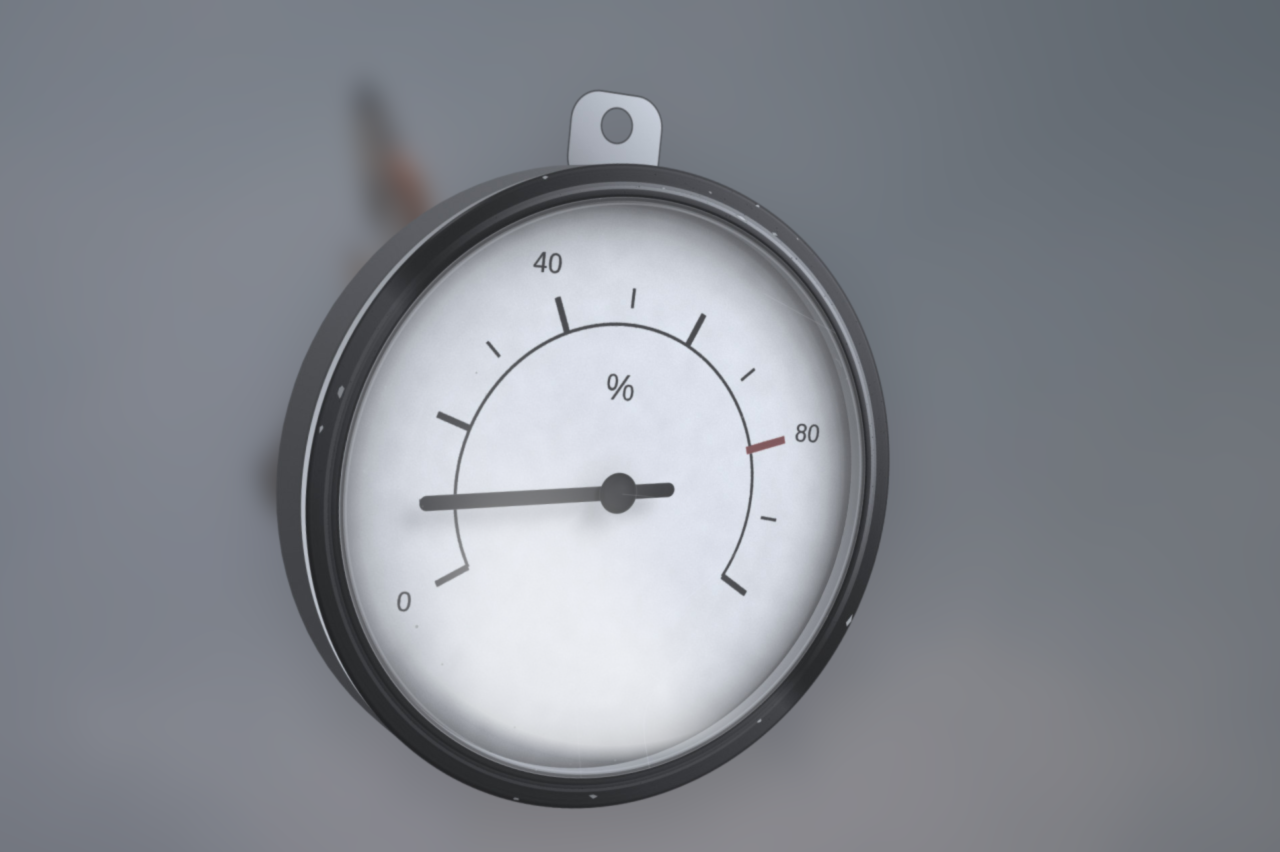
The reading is **10** %
